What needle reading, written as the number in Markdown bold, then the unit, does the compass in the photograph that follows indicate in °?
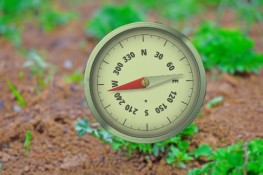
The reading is **260** °
